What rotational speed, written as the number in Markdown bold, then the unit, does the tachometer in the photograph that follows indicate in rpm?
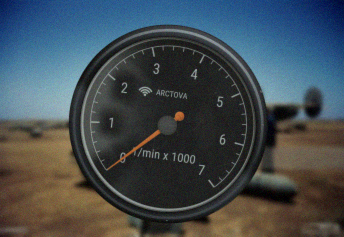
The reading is **0** rpm
